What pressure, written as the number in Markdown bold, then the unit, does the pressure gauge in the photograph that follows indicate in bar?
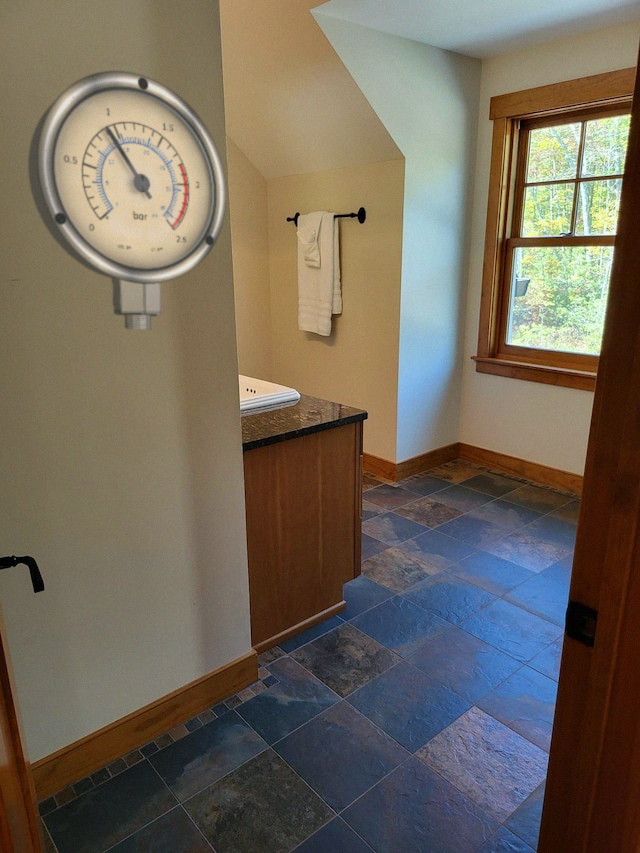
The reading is **0.9** bar
